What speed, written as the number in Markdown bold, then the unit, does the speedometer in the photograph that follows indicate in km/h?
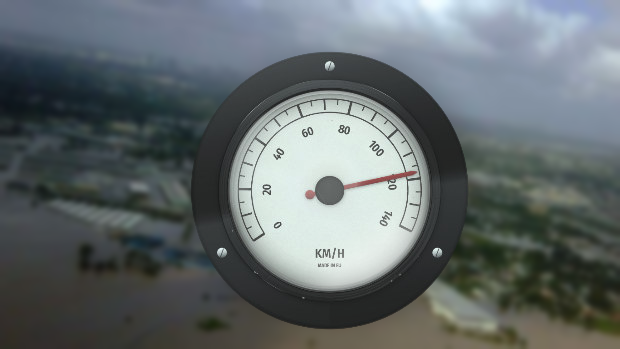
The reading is **117.5** km/h
